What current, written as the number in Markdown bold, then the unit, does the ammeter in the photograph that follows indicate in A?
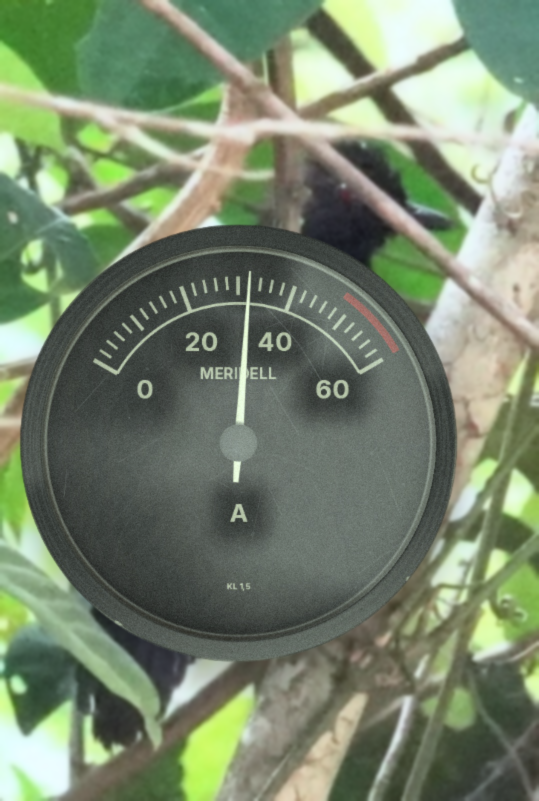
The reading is **32** A
